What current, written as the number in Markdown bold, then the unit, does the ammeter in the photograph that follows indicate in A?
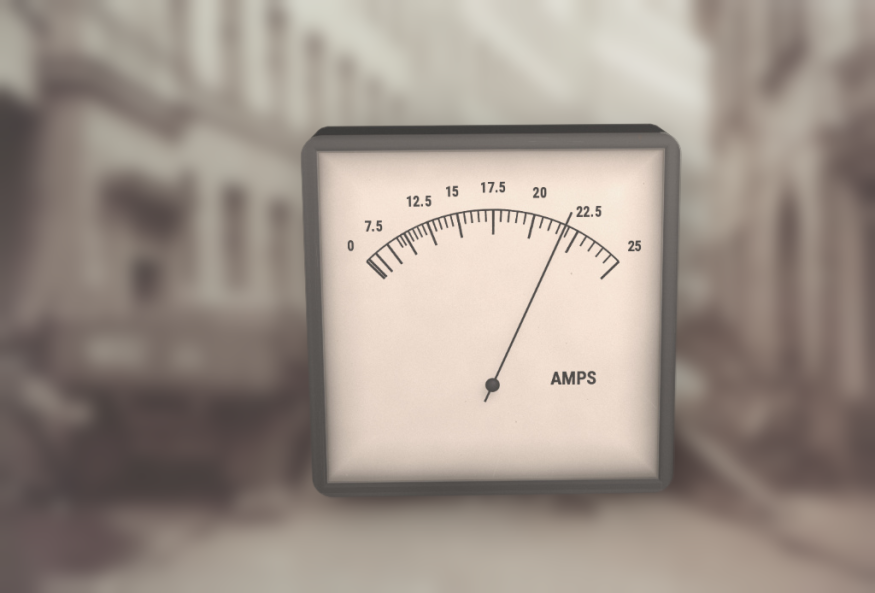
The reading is **21.75** A
